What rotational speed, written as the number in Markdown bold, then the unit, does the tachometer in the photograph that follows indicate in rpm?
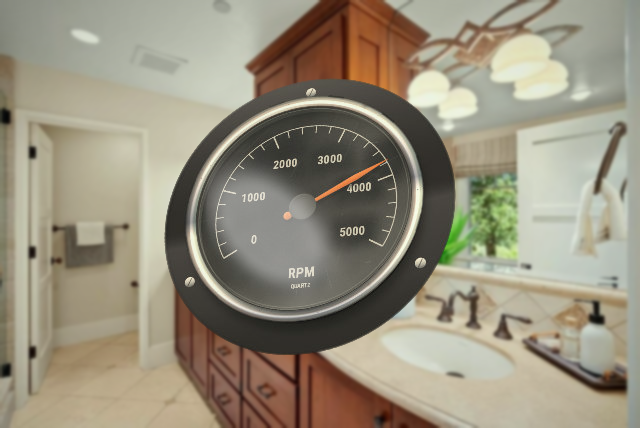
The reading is **3800** rpm
